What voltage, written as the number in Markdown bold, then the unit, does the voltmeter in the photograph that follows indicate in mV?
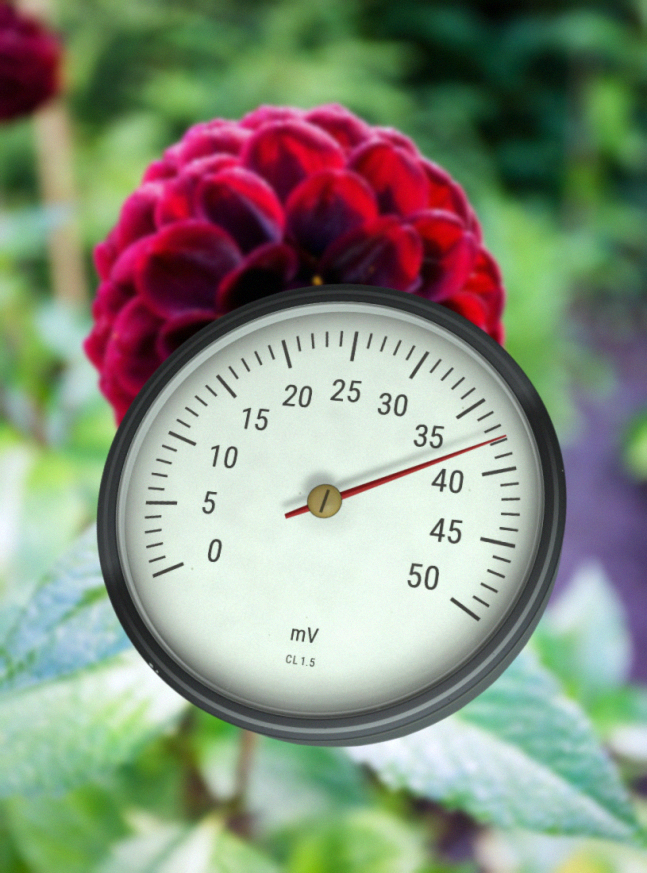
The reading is **38** mV
